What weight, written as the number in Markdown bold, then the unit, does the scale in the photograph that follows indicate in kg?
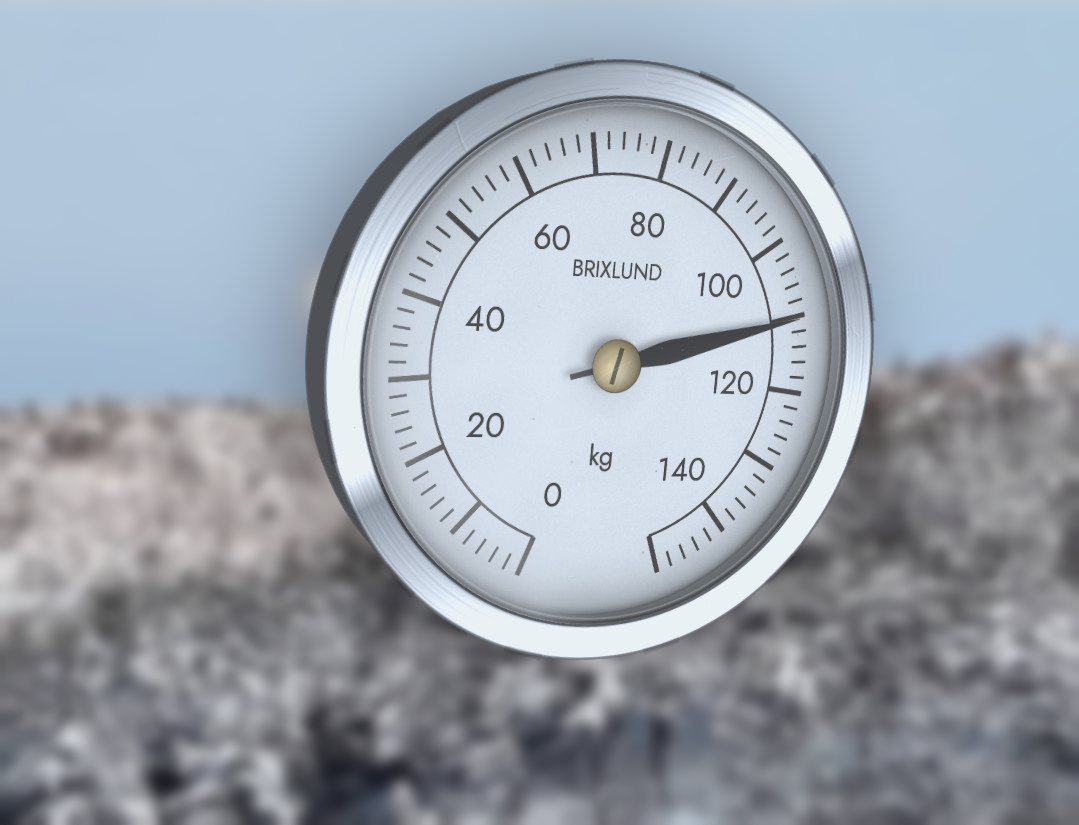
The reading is **110** kg
